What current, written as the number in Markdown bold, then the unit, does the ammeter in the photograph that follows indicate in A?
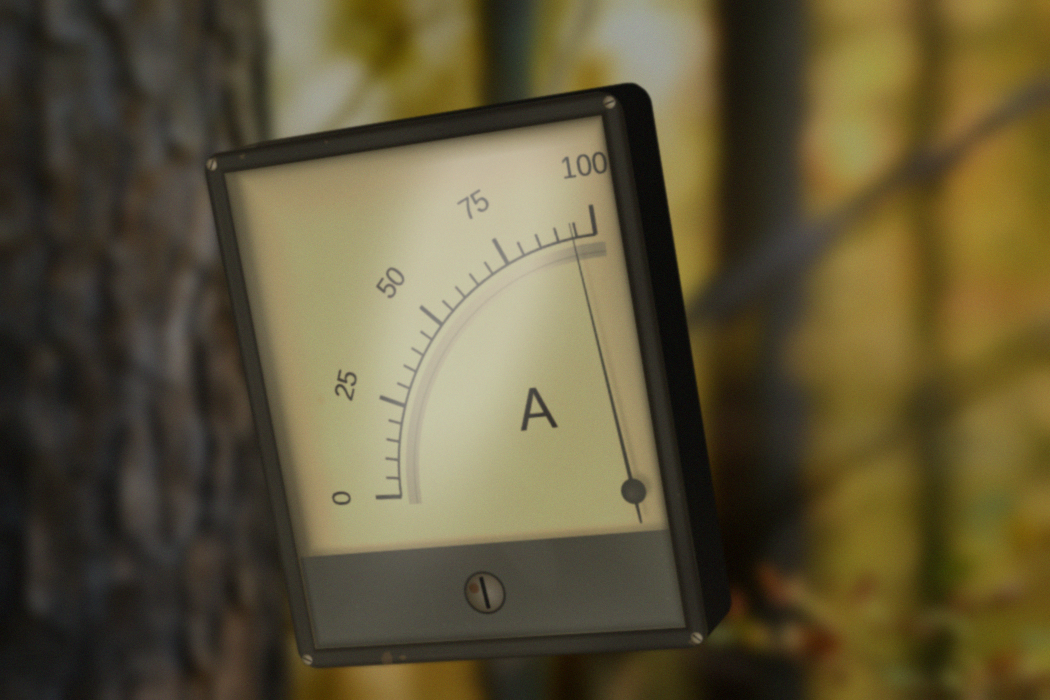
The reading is **95** A
